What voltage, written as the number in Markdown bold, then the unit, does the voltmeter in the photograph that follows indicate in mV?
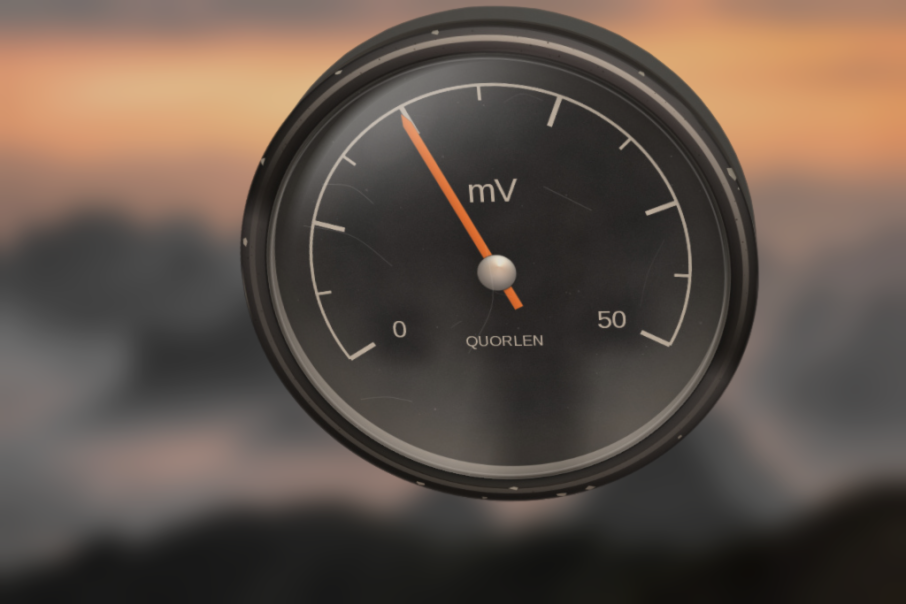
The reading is **20** mV
